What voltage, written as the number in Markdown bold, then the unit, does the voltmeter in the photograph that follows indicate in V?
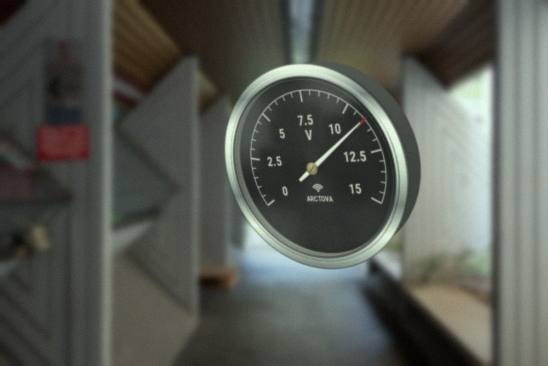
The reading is **11** V
